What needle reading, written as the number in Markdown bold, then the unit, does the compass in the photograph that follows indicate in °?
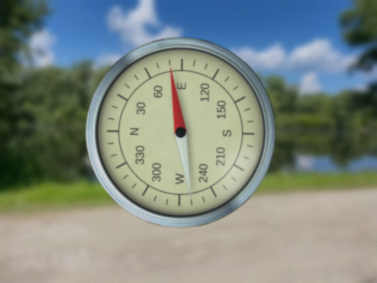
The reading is **80** °
